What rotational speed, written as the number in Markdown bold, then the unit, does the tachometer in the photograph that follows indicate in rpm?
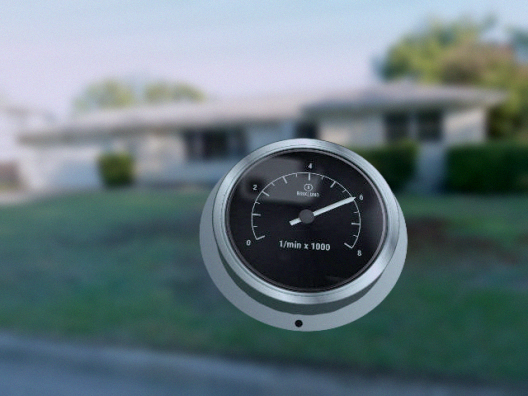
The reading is **6000** rpm
